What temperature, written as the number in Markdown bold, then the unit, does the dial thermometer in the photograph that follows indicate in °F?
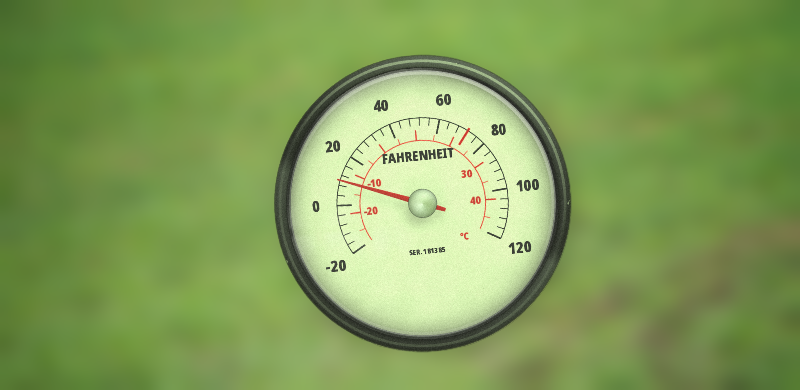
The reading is **10** °F
